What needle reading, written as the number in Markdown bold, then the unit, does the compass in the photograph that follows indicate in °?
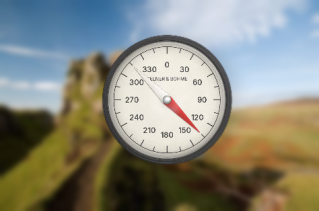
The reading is **135** °
